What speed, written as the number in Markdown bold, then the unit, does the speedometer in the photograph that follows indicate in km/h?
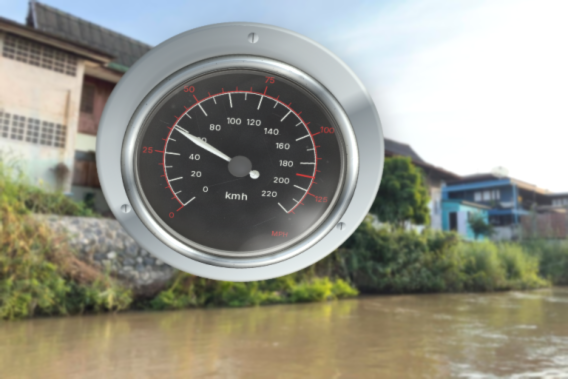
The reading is **60** km/h
